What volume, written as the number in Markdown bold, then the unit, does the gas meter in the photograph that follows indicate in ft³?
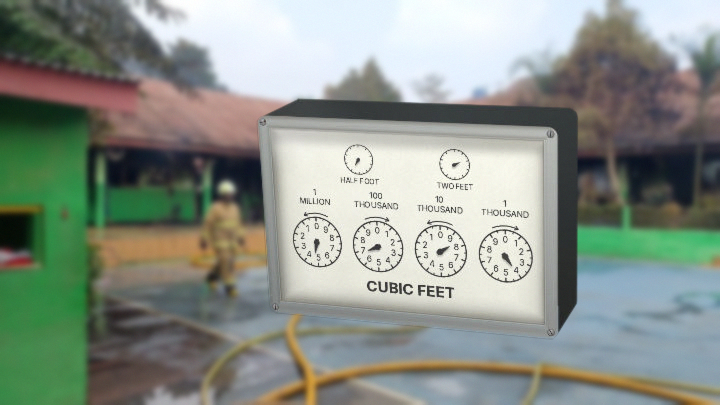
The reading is **468400** ft³
